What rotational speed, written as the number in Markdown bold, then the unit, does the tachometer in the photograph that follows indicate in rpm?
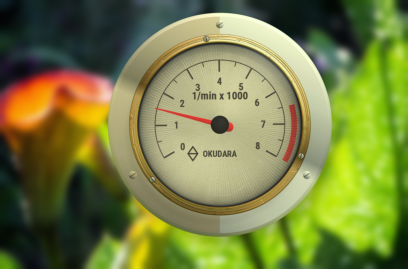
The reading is **1500** rpm
